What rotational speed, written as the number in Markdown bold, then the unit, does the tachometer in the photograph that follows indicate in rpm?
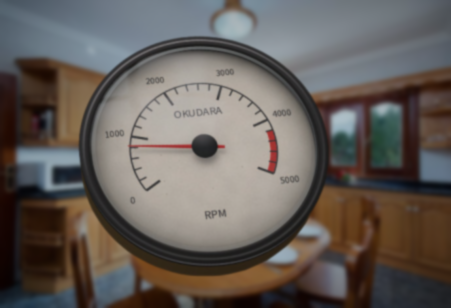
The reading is **800** rpm
